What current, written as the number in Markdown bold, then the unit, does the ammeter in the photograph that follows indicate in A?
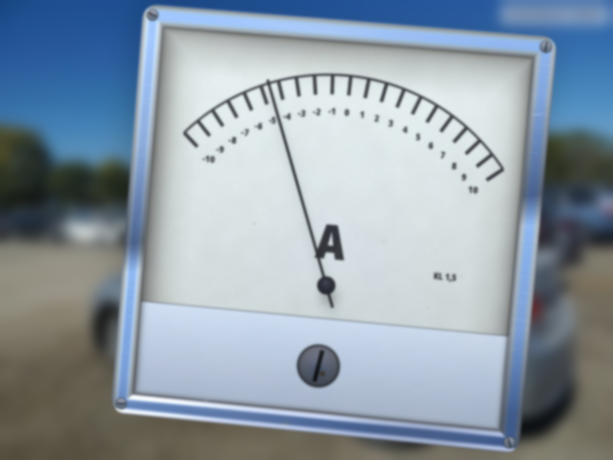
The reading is **-4.5** A
